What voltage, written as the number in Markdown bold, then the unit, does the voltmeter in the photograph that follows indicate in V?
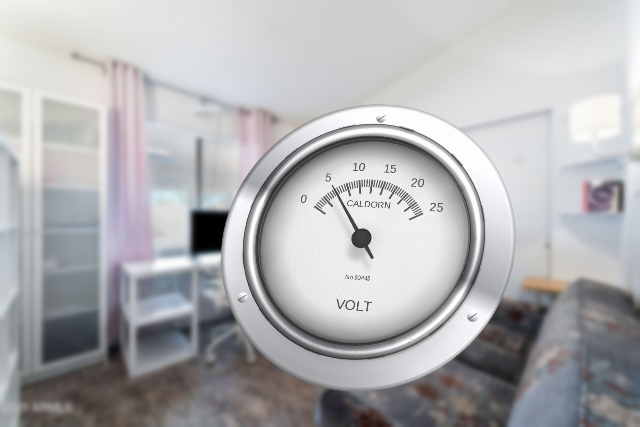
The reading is **5** V
